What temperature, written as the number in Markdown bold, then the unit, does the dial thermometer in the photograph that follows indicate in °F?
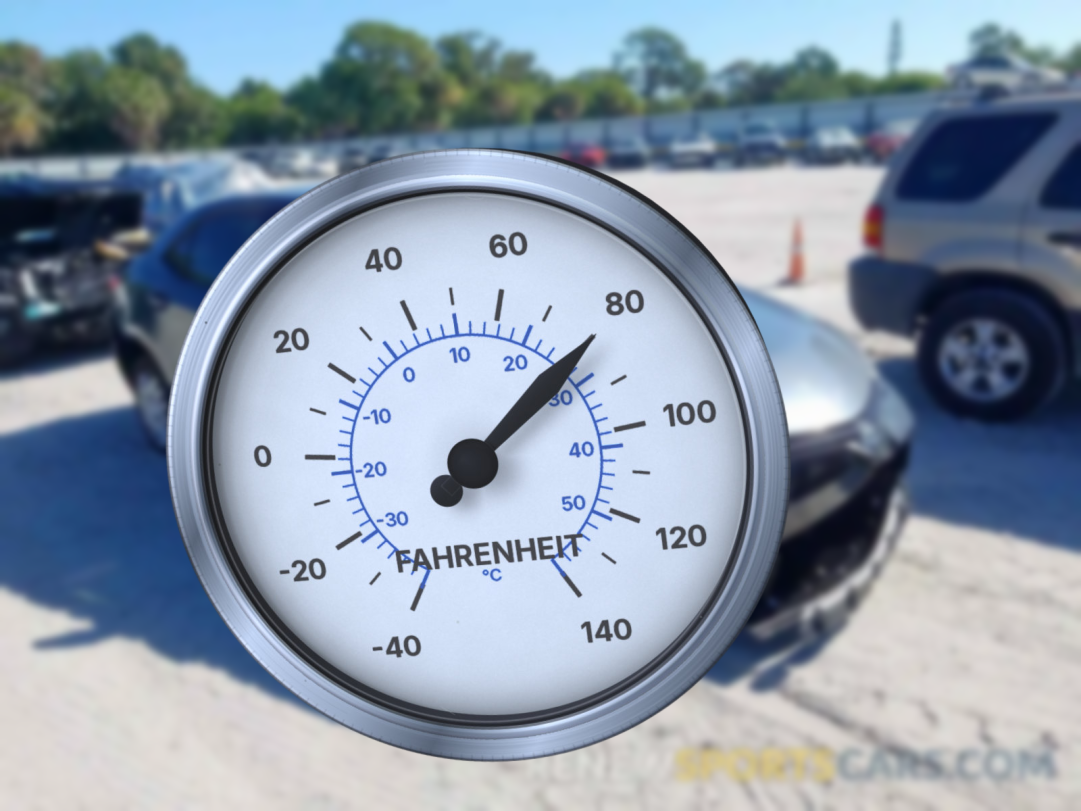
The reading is **80** °F
